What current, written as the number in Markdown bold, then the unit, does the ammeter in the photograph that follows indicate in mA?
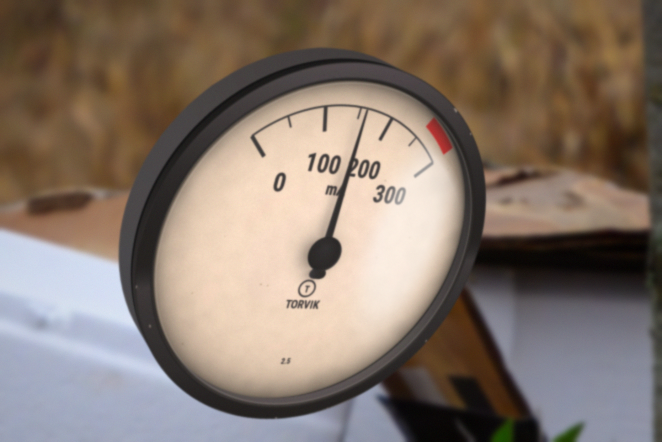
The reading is **150** mA
